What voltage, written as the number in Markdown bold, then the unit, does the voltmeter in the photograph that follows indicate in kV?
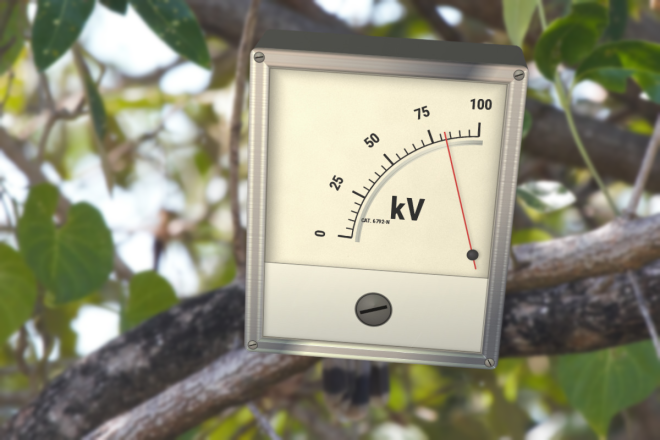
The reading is **82.5** kV
